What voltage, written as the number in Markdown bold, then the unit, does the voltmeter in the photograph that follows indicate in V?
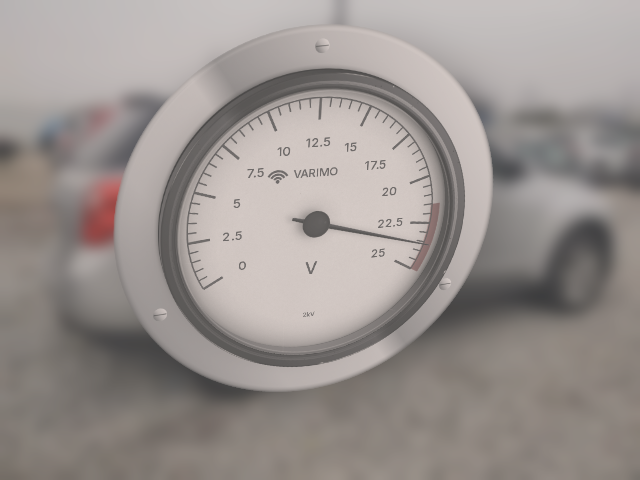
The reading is **23.5** V
